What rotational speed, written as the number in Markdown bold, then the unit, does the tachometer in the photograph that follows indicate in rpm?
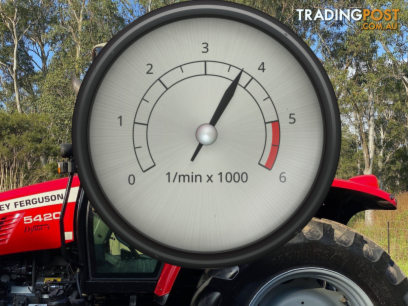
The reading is **3750** rpm
